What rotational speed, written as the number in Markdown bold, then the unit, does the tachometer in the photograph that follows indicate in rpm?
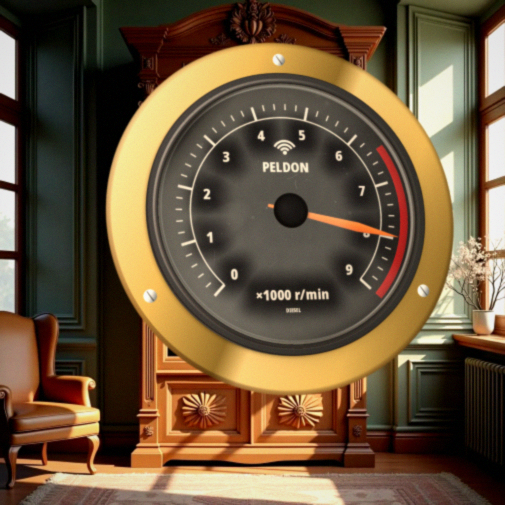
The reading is **8000** rpm
